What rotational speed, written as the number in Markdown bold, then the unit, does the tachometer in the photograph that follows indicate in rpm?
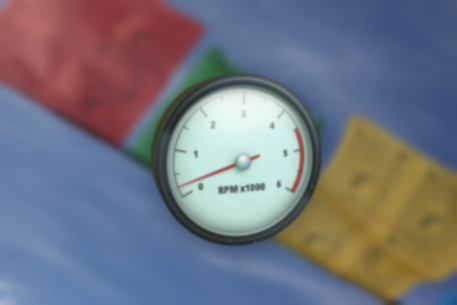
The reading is **250** rpm
